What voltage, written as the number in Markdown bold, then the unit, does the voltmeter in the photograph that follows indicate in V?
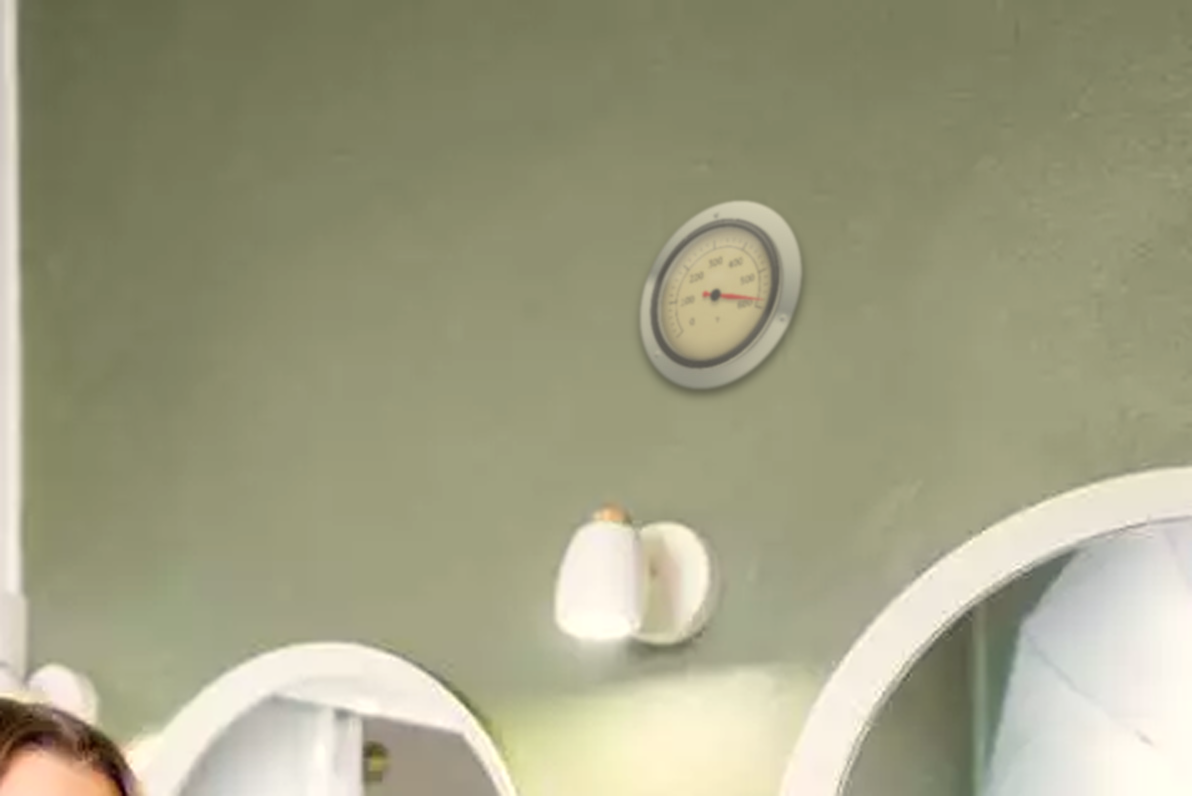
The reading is **580** V
